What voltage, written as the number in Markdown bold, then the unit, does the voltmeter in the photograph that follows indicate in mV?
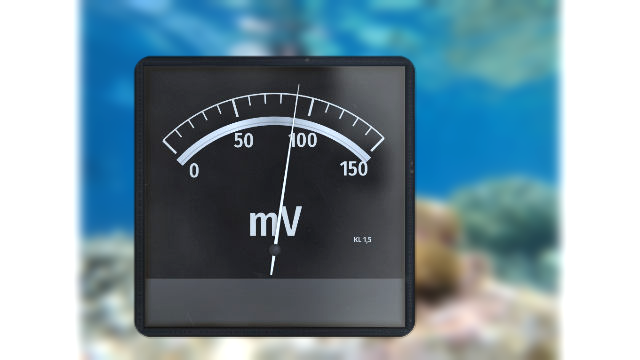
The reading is **90** mV
